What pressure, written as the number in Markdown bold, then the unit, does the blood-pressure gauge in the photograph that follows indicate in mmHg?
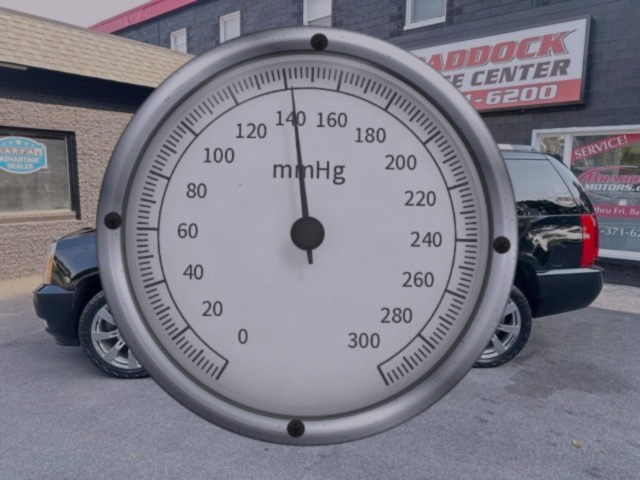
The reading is **142** mmHg
